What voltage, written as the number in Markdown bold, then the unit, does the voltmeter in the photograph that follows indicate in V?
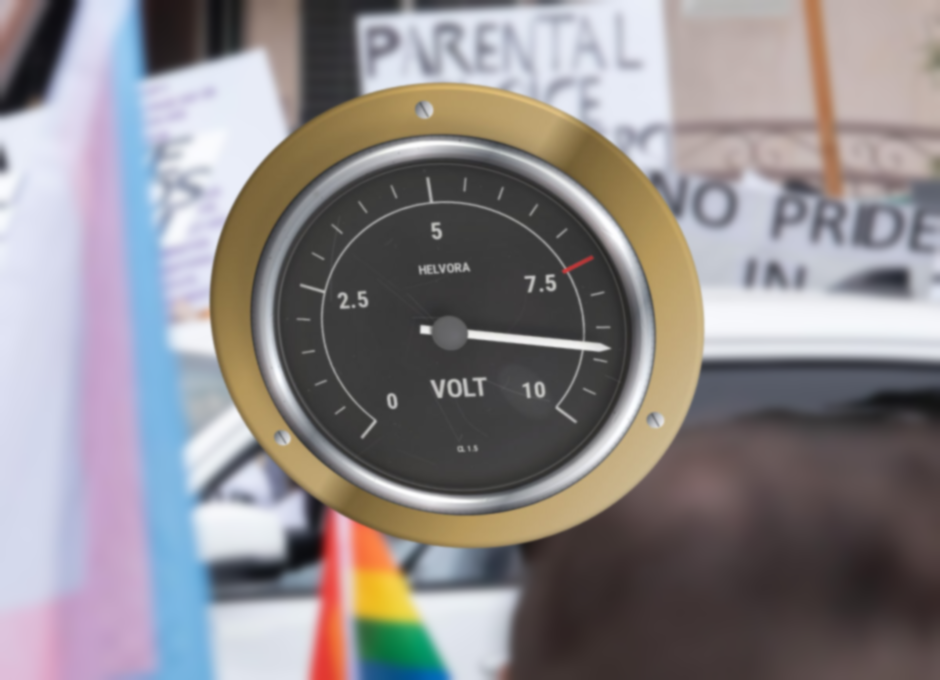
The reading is **8.75** V
